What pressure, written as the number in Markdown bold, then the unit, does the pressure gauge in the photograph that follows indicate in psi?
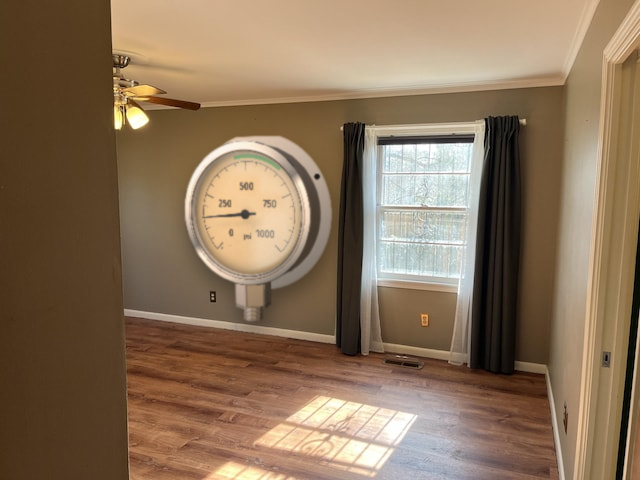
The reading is **150** psi
